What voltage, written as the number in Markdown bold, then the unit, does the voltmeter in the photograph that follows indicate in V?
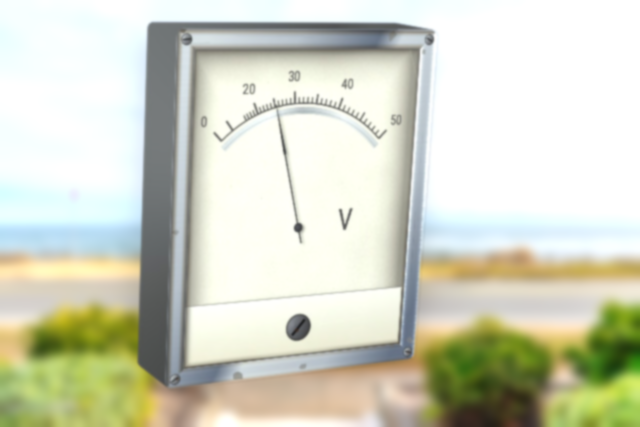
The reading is **25** V
